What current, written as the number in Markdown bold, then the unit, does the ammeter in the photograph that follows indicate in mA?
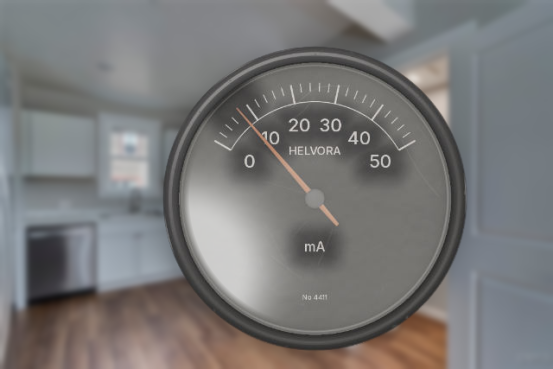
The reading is **8** mA
